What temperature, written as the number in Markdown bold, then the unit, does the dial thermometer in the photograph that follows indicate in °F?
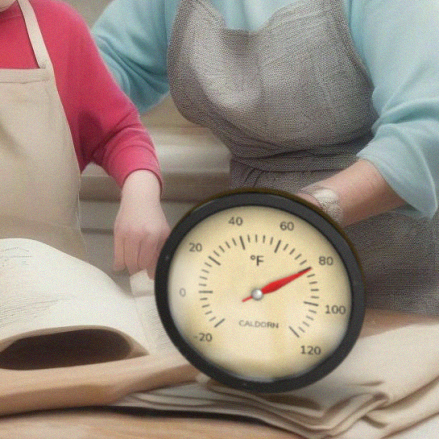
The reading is **80** °F
